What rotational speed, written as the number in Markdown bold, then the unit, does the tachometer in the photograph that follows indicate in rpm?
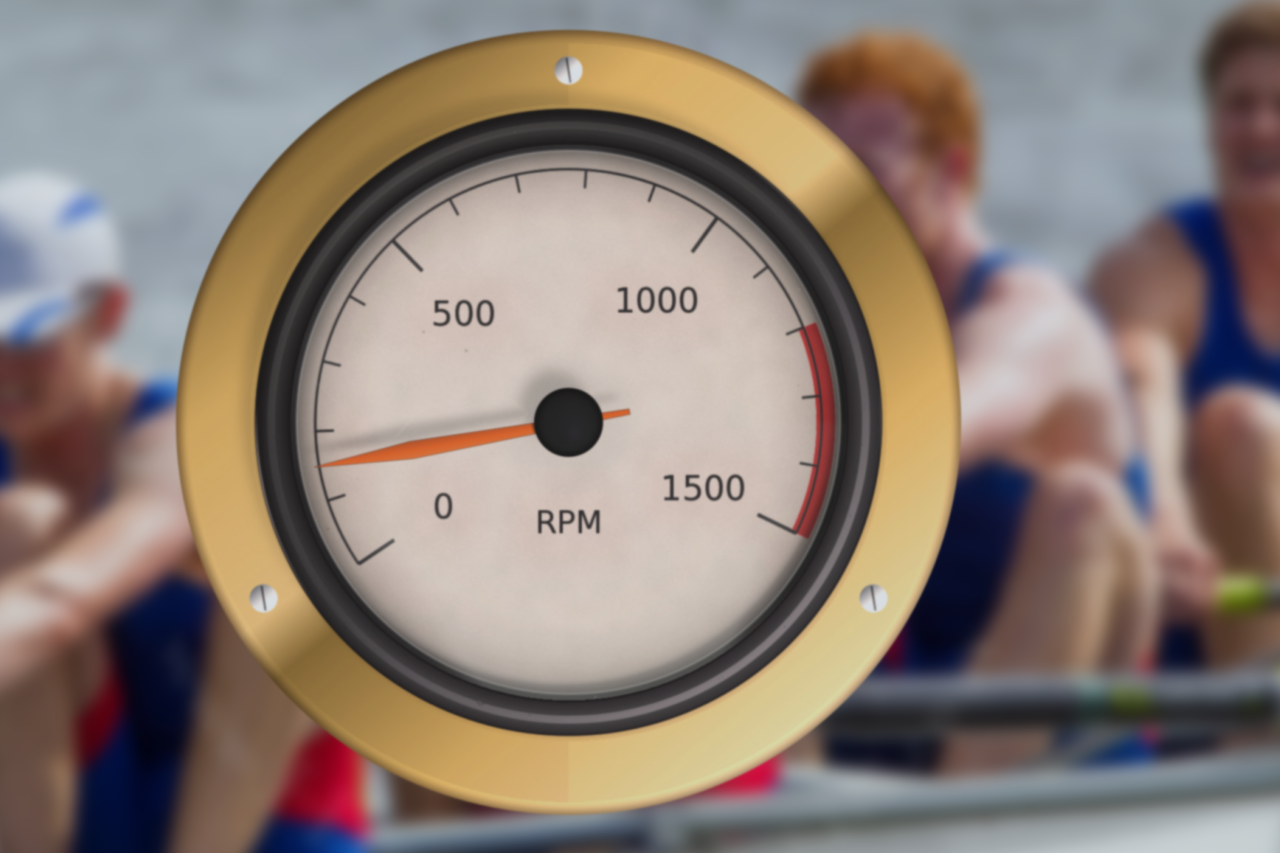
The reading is **150** rpm
